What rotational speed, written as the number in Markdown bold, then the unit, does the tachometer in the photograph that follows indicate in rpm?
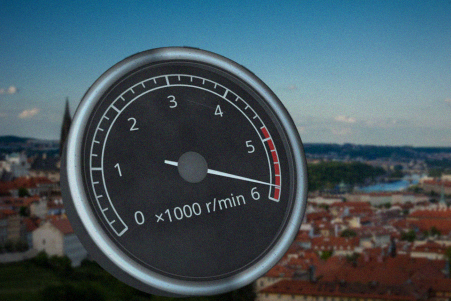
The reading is **5800** rpm
